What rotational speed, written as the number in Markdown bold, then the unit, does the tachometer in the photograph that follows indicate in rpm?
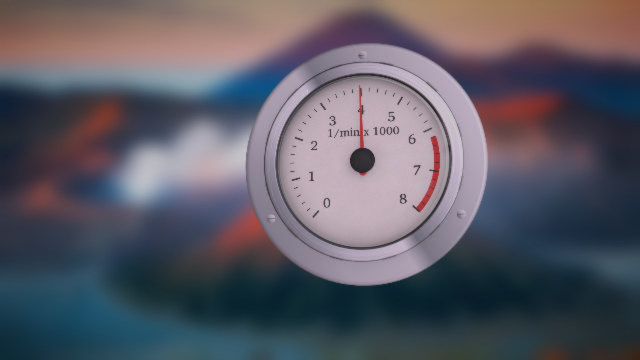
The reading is **4000** rpm
